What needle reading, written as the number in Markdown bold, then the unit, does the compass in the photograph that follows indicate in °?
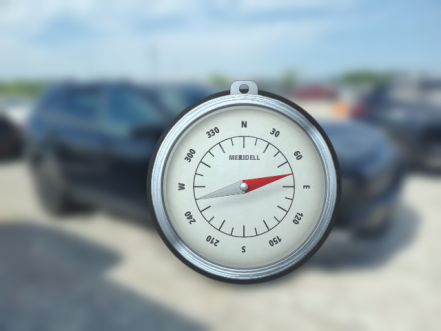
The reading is **75** °
